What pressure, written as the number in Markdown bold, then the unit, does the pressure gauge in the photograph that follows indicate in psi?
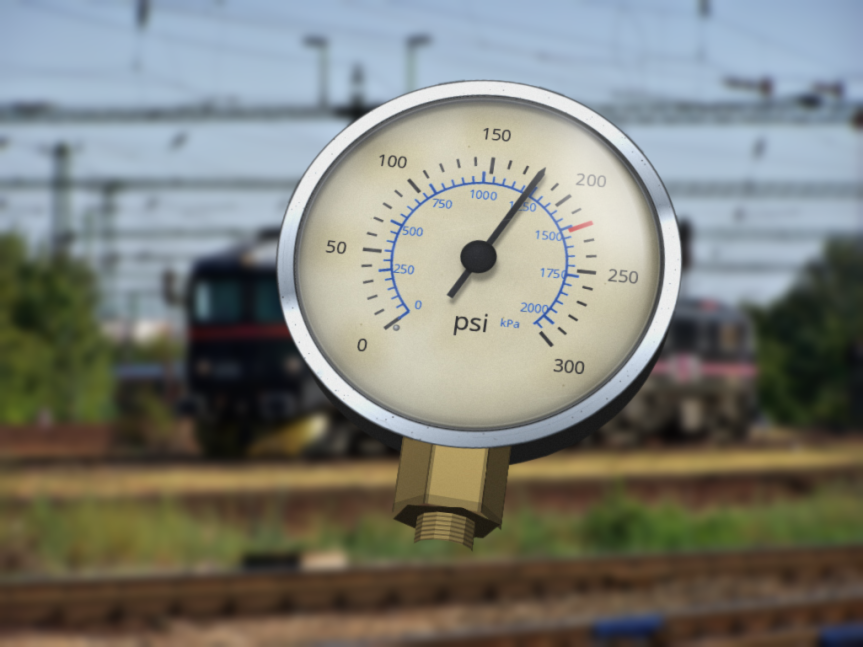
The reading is **180** psi
